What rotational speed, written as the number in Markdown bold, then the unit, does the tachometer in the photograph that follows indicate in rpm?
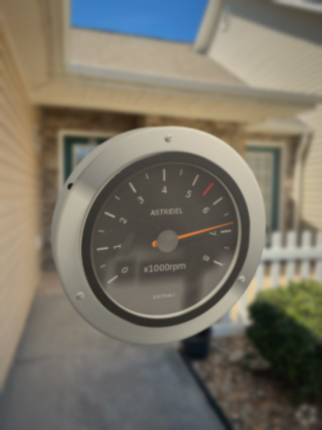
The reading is **6750** rpm
